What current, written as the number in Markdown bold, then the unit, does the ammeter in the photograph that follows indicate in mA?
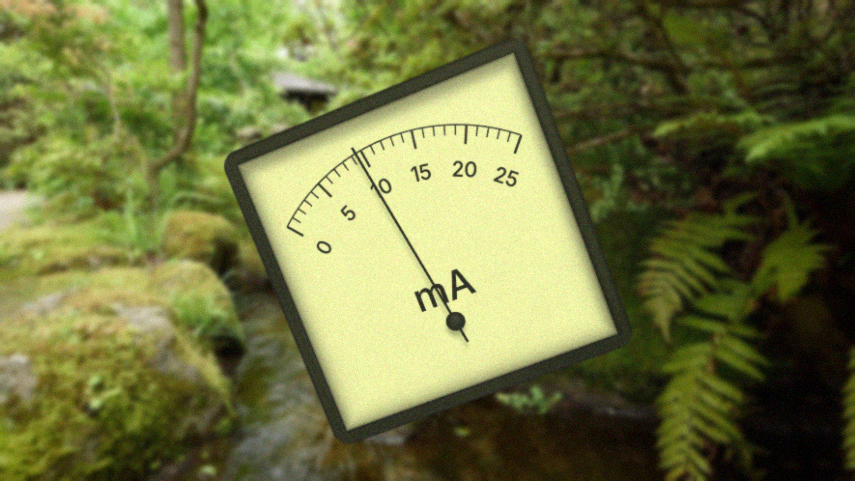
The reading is **9.5** mA
